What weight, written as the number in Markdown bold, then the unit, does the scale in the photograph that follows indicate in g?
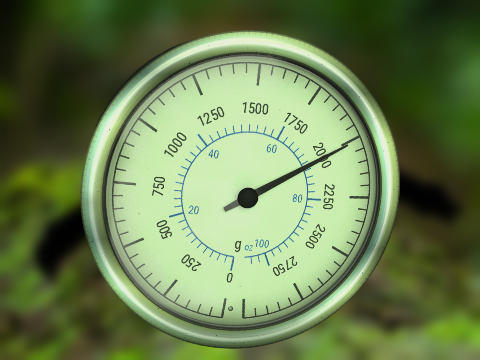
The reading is **2000** g
